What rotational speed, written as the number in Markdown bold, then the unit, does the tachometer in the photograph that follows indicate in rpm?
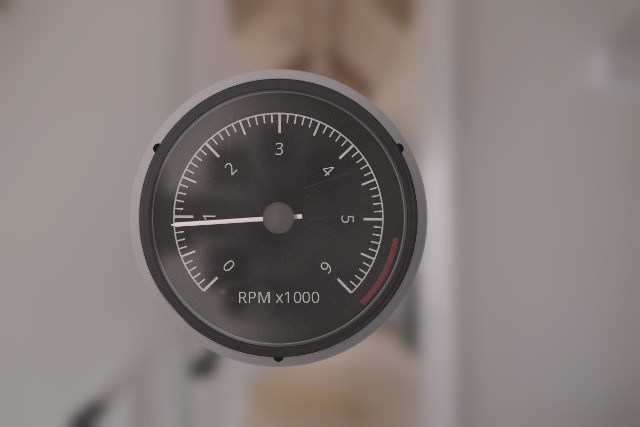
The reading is **900** rpm
